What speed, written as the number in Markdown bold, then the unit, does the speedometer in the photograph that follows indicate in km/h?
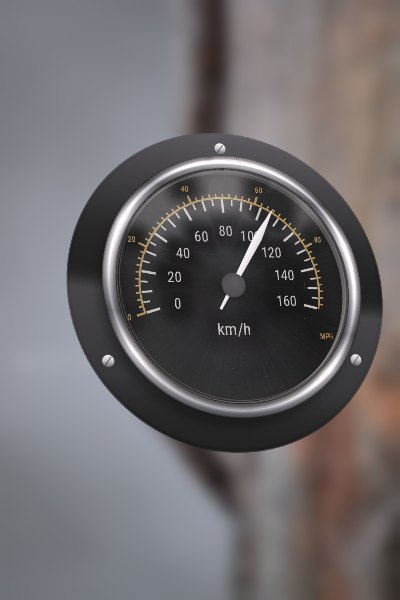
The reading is **105** km/h
